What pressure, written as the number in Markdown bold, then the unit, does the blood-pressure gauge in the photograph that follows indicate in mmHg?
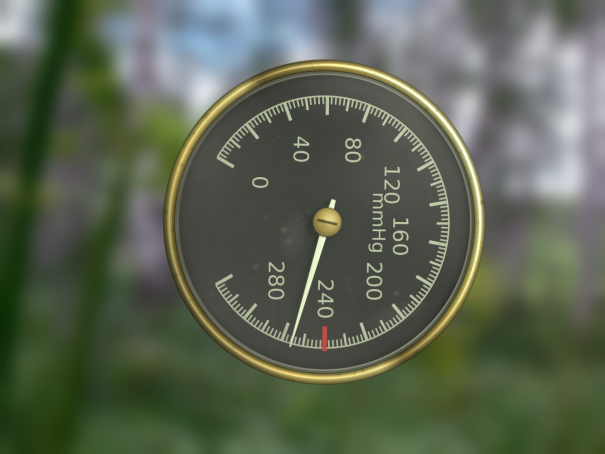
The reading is **256** mmHg
